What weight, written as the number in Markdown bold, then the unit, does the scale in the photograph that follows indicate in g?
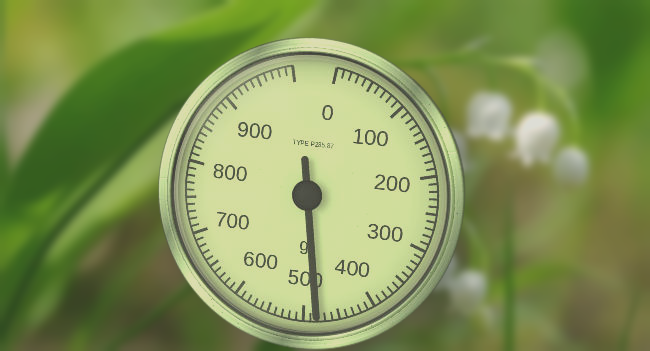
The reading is **480** g
